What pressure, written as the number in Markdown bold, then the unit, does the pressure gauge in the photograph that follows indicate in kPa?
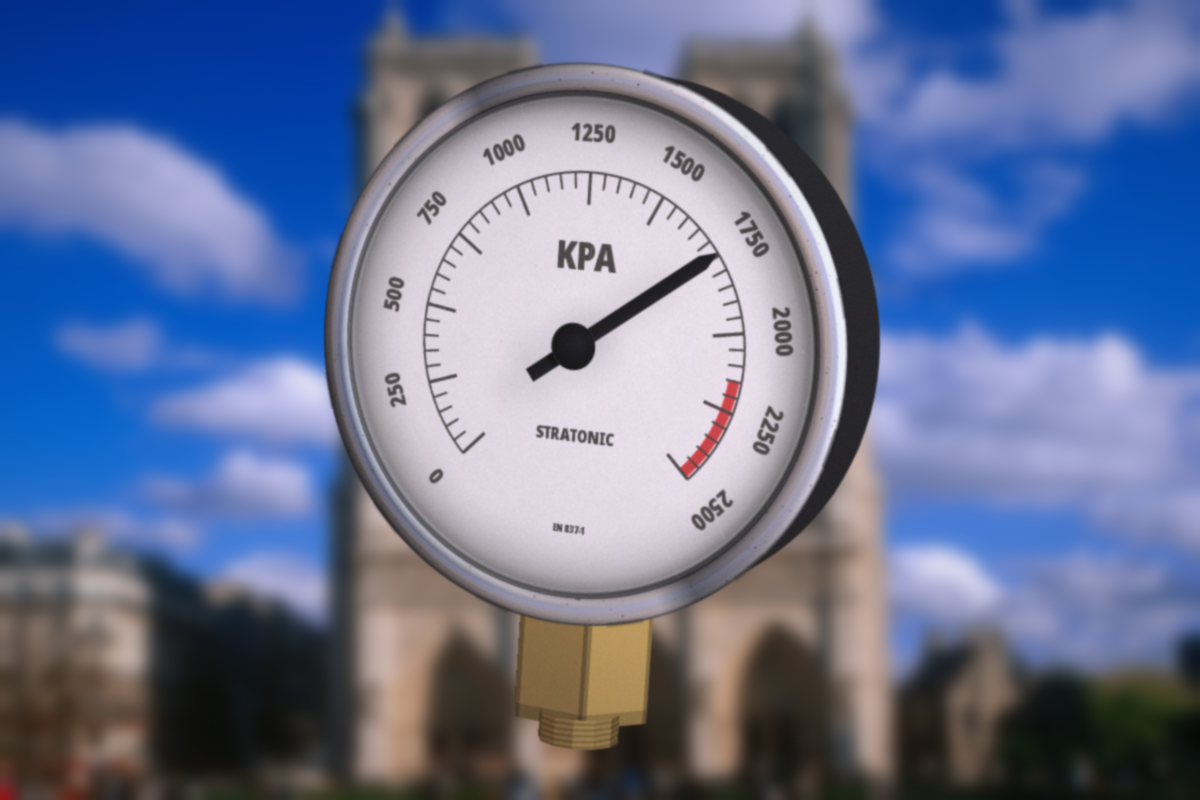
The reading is **1750** kPa
